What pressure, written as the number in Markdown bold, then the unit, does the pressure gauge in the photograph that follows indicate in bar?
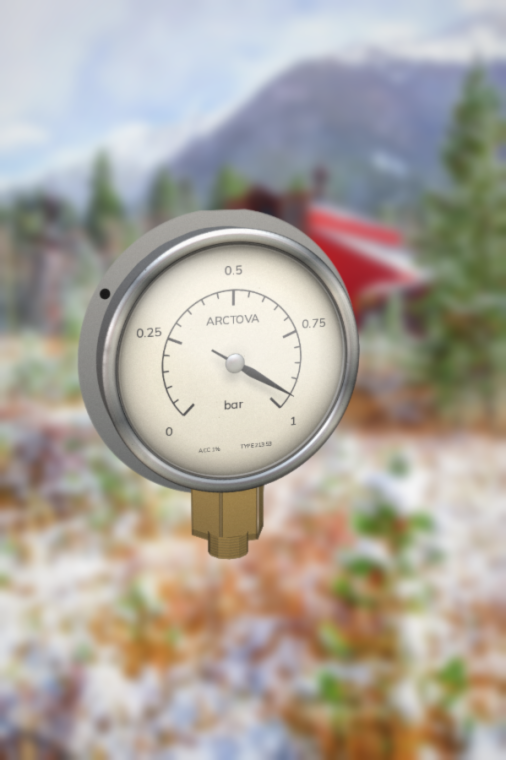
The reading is **0.95** bar
